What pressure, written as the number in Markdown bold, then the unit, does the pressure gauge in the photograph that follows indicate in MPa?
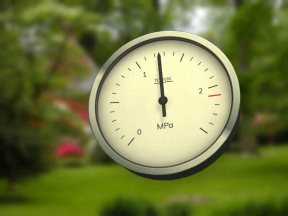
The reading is **1.25** MPa
